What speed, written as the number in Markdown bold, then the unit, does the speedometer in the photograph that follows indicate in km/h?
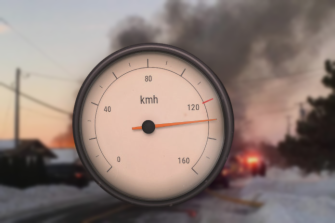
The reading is **130** km/h
